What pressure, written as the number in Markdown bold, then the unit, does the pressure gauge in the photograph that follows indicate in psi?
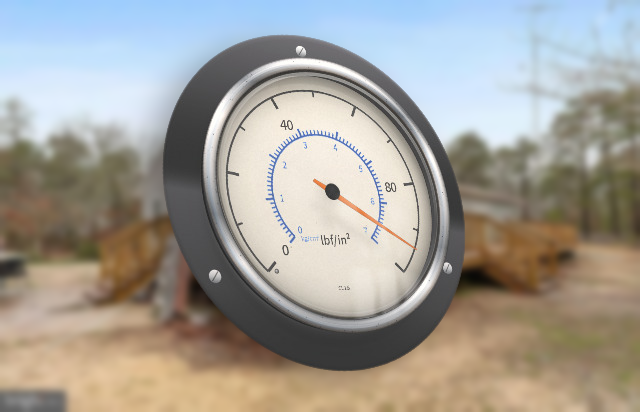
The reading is **95** psi
